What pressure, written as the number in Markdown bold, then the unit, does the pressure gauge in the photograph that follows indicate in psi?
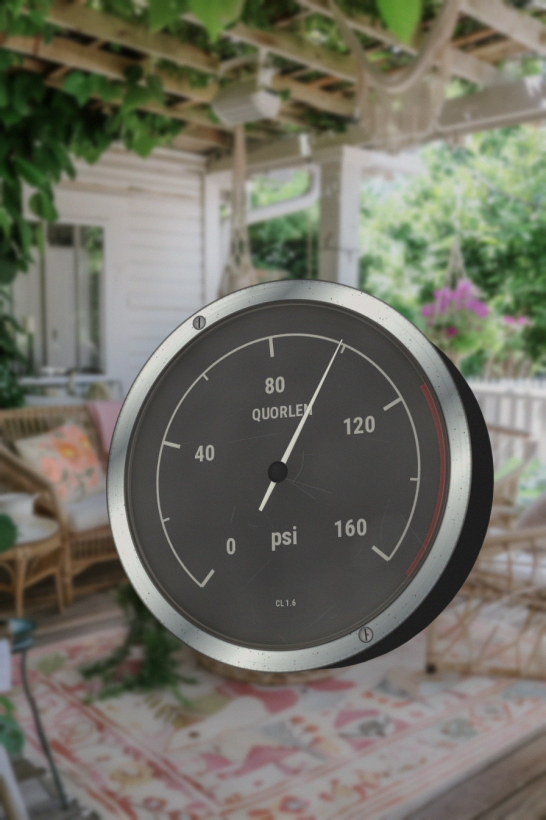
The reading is **100** psi
